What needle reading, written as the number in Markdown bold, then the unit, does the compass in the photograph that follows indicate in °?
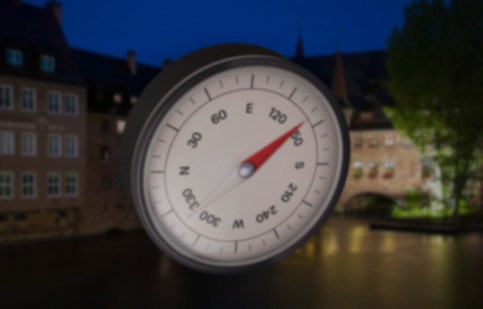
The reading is **140** °
